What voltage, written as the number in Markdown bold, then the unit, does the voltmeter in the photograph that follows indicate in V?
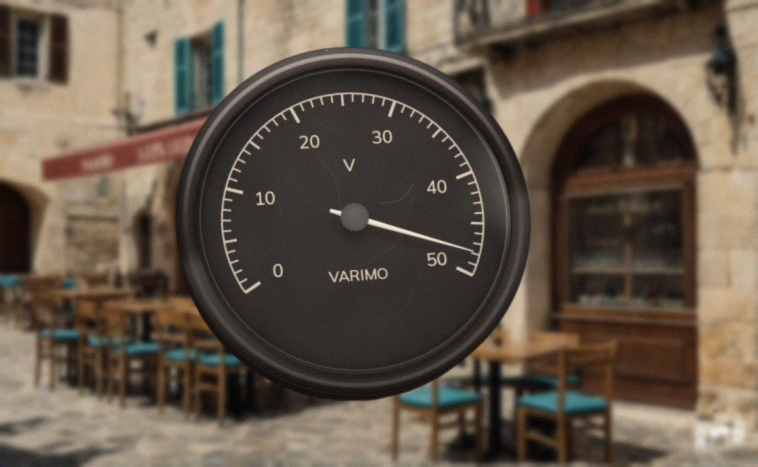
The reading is **48** V
